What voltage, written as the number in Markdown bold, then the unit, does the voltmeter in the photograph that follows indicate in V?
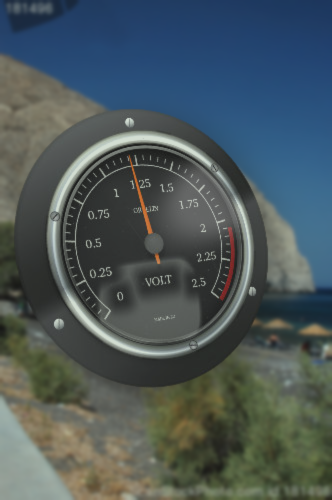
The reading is **1.2** V
